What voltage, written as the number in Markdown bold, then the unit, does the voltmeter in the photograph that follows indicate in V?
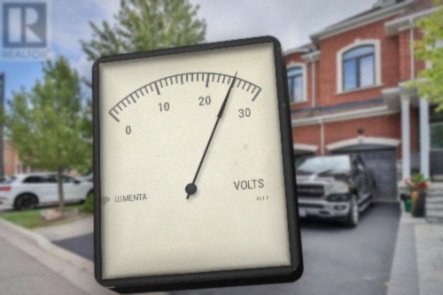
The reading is **25** V
